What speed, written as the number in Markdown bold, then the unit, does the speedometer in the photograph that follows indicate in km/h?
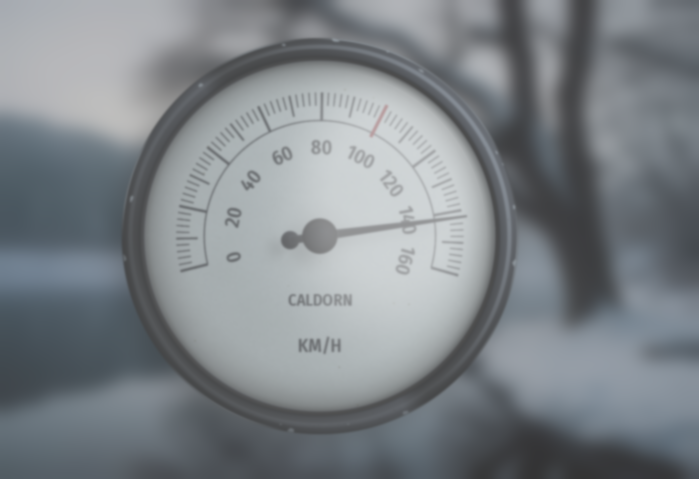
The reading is **142** km/h
